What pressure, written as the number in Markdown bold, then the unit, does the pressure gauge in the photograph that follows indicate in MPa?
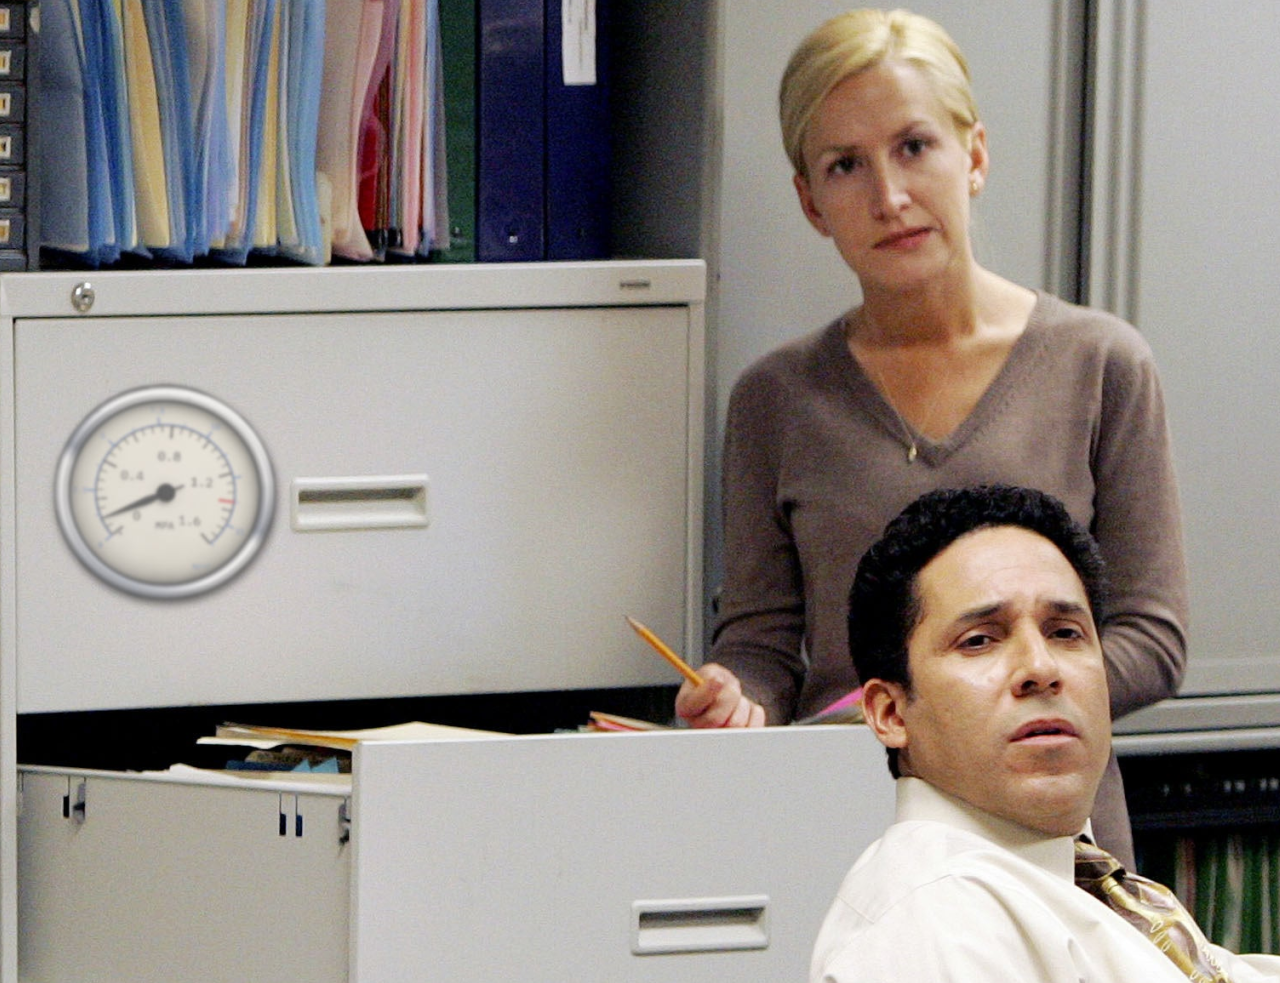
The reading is **0.1** MPa
